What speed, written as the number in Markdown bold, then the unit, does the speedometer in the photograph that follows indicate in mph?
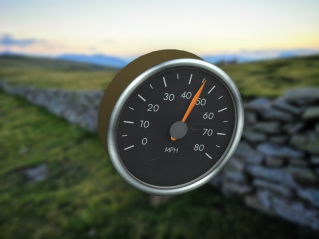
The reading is **45** mph
